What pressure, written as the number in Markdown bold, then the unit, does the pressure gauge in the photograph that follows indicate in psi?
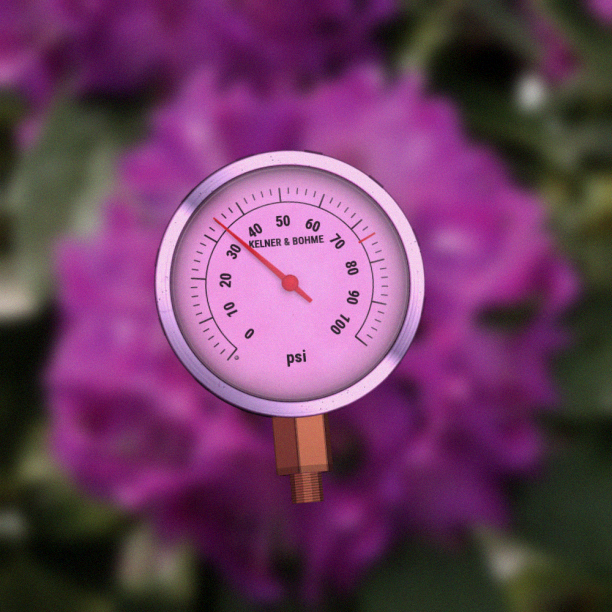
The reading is **34** psi
